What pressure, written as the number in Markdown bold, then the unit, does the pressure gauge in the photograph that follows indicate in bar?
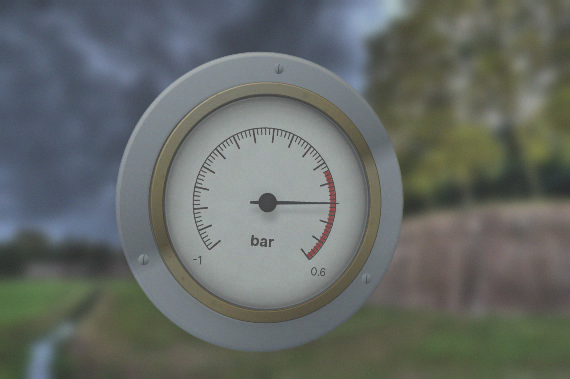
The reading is **0.3** bar
